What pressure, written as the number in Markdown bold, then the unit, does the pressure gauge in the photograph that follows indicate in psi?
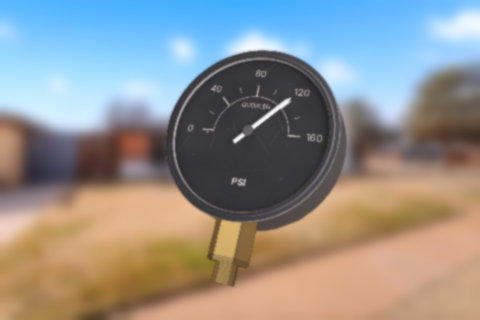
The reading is **120** psi
